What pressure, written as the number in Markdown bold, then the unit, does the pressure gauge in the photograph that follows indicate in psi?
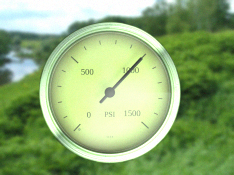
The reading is **1000** psi
